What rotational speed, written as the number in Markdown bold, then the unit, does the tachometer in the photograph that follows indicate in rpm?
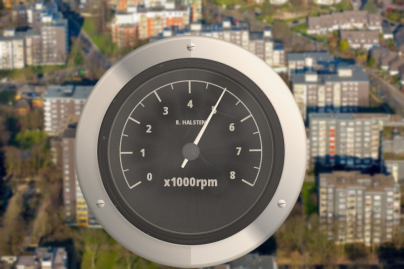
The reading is **5000** rpm
